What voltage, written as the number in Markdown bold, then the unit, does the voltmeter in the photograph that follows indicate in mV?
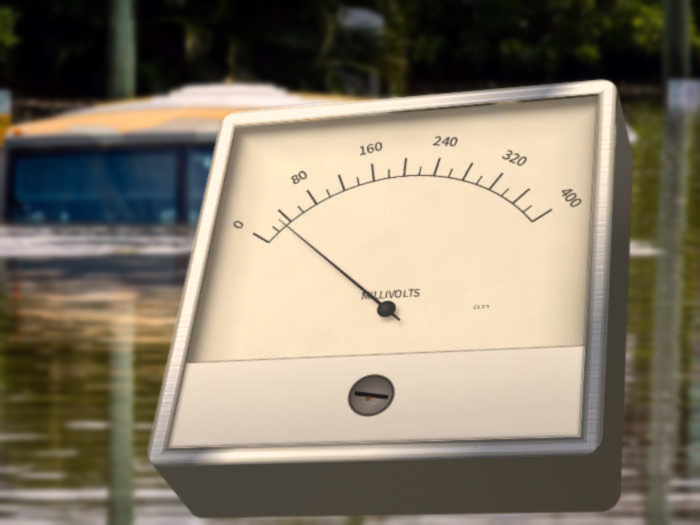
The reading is **30** mV
